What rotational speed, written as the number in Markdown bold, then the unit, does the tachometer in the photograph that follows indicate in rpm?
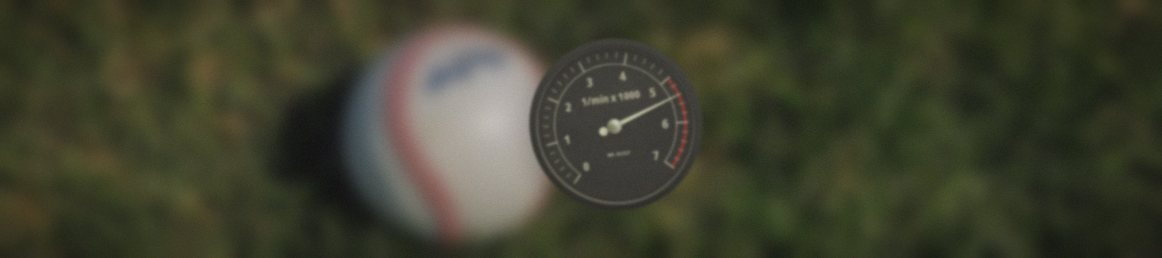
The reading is **5400** rpm
